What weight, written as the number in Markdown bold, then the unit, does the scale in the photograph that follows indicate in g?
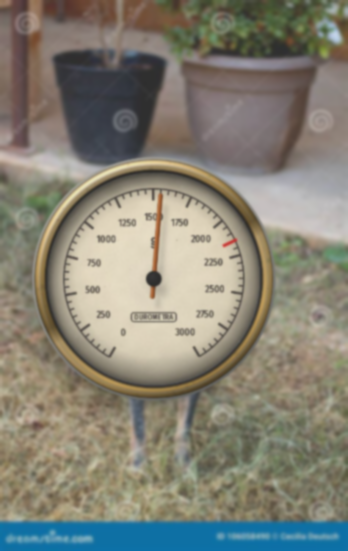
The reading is **1550** g
